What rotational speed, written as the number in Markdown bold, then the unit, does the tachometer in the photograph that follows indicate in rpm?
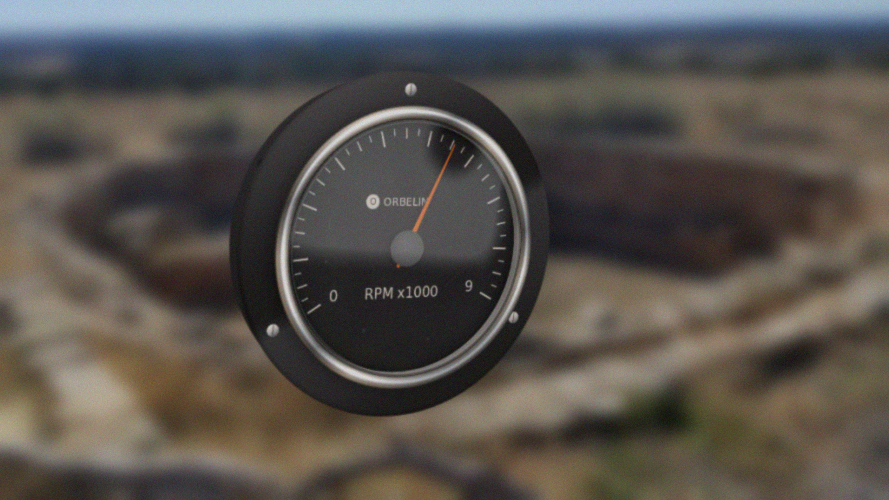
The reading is **5500** rpm
